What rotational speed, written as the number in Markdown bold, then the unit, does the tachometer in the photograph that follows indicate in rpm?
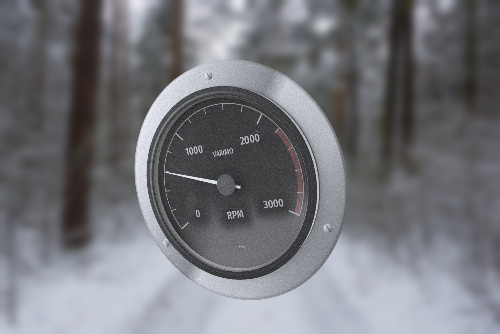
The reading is **600** rpm
